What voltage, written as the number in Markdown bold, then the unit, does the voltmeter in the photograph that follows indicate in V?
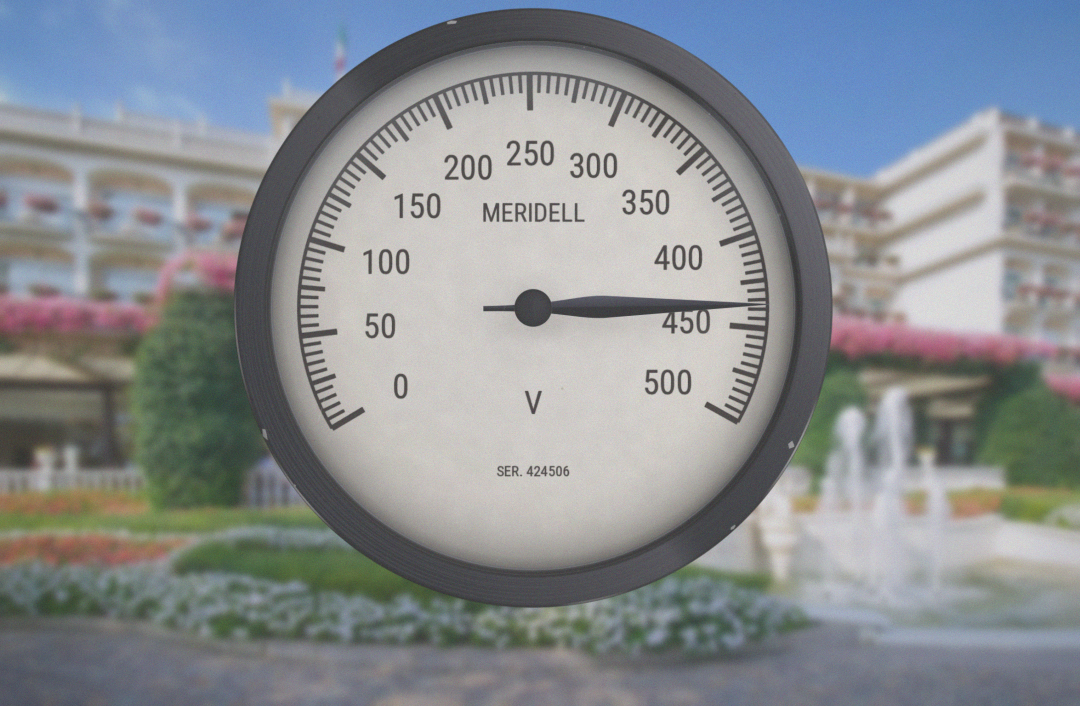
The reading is **437.5** V
